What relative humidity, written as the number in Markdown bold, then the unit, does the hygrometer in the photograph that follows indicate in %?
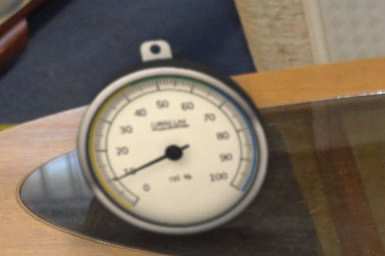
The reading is **10** %
